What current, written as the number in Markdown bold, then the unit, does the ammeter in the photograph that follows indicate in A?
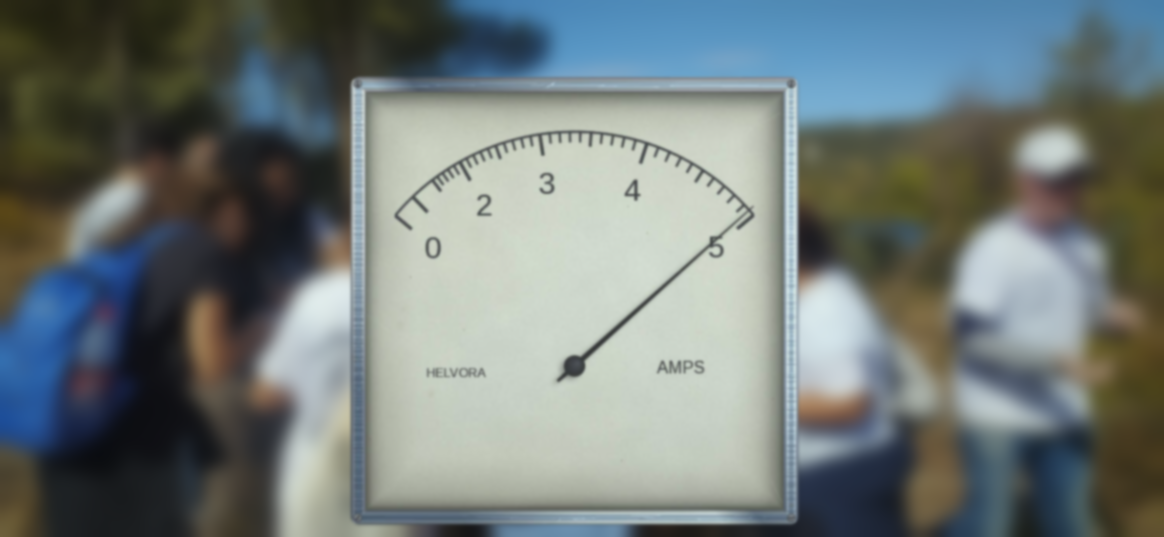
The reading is **4.95** A
